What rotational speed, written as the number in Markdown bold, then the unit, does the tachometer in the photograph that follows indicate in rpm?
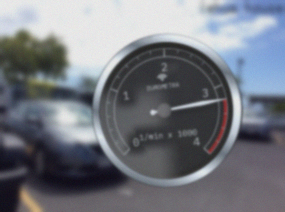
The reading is **3200** rpm
